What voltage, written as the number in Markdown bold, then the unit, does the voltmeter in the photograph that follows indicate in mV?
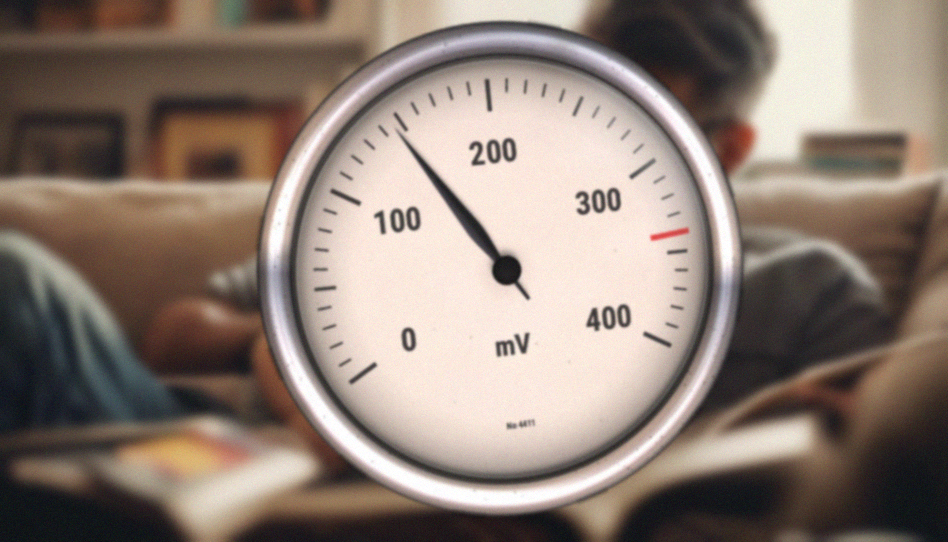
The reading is **145** mV
